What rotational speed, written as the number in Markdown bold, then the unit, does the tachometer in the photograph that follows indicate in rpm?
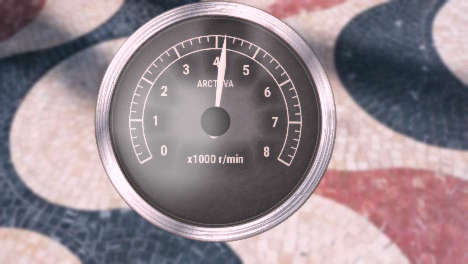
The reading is **4200** rpm
